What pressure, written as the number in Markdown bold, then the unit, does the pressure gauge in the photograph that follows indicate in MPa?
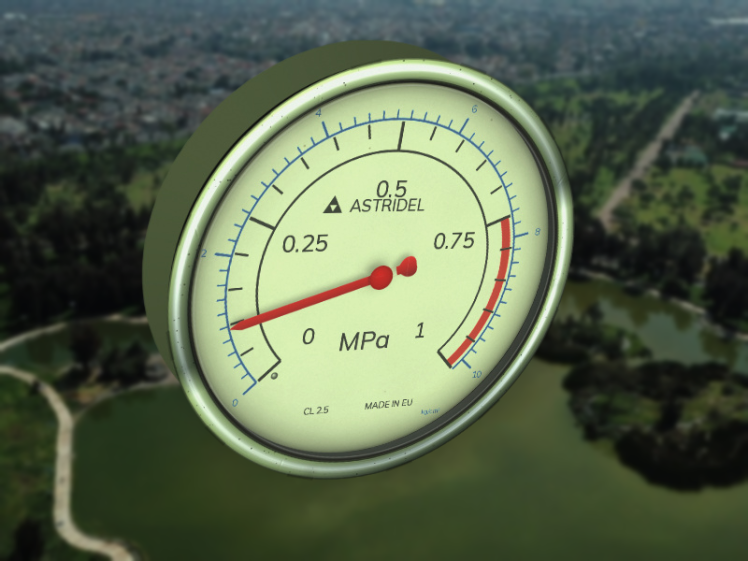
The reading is **0.1** MPa
